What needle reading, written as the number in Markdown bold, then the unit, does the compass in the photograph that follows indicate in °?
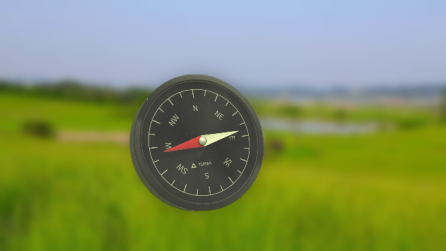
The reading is **262.5** °
